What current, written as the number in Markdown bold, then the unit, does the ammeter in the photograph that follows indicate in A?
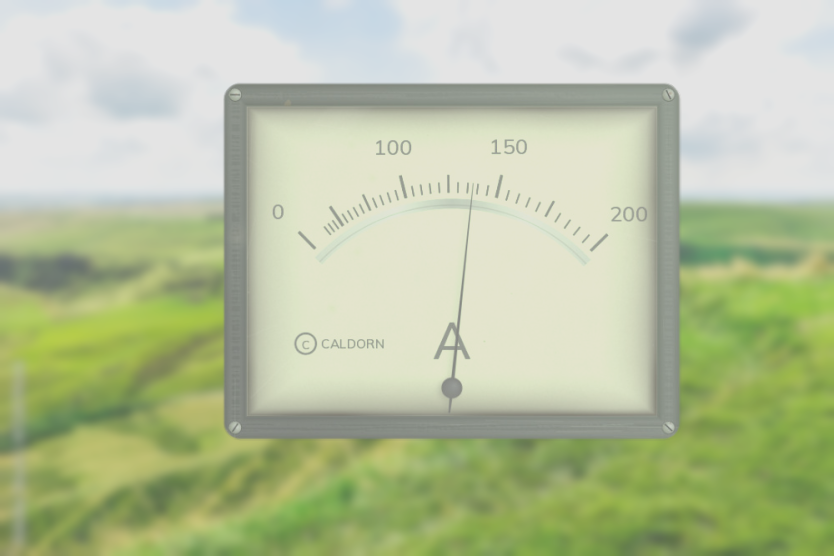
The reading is **137.5** A
